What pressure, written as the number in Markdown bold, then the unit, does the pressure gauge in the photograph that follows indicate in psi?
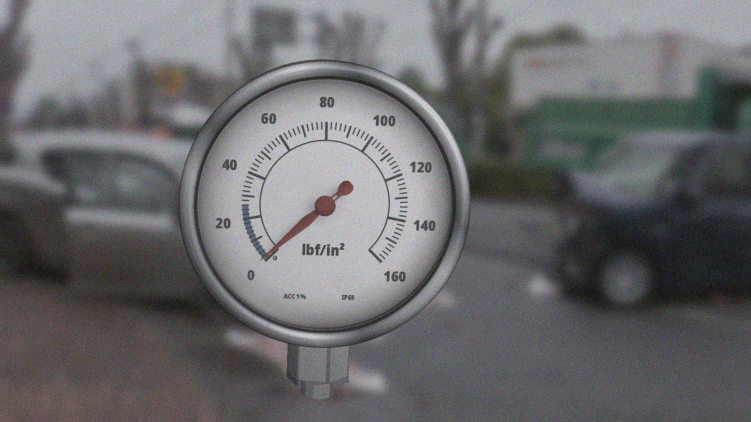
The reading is **2** psi
